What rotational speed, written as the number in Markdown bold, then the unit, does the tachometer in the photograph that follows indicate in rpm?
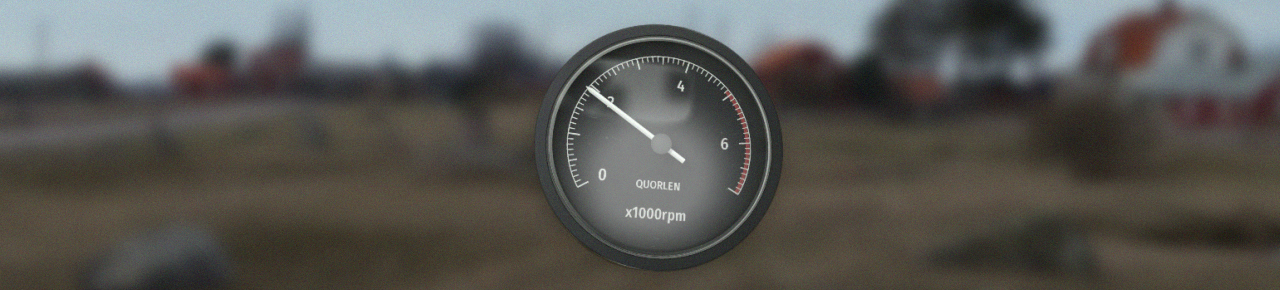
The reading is **1900** rpm
